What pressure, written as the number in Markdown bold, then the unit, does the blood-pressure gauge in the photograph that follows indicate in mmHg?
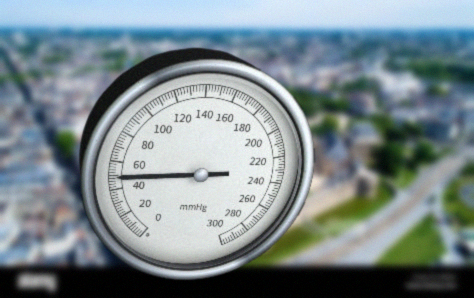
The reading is **50** mmHg
